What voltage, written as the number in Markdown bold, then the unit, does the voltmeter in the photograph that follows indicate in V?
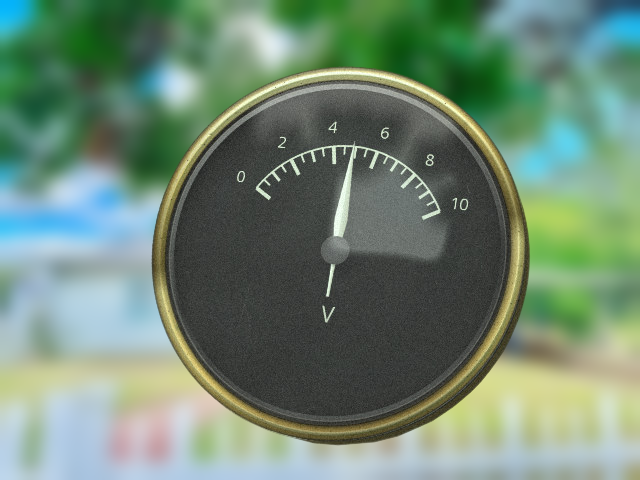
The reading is **5** V
